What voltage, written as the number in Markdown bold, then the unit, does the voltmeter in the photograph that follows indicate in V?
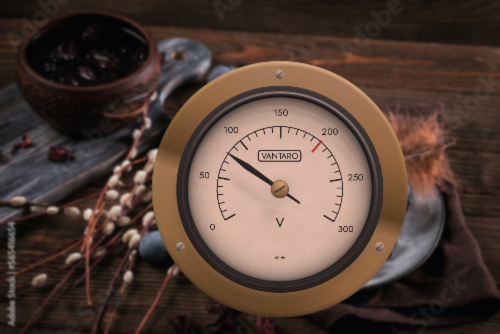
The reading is **80** V
